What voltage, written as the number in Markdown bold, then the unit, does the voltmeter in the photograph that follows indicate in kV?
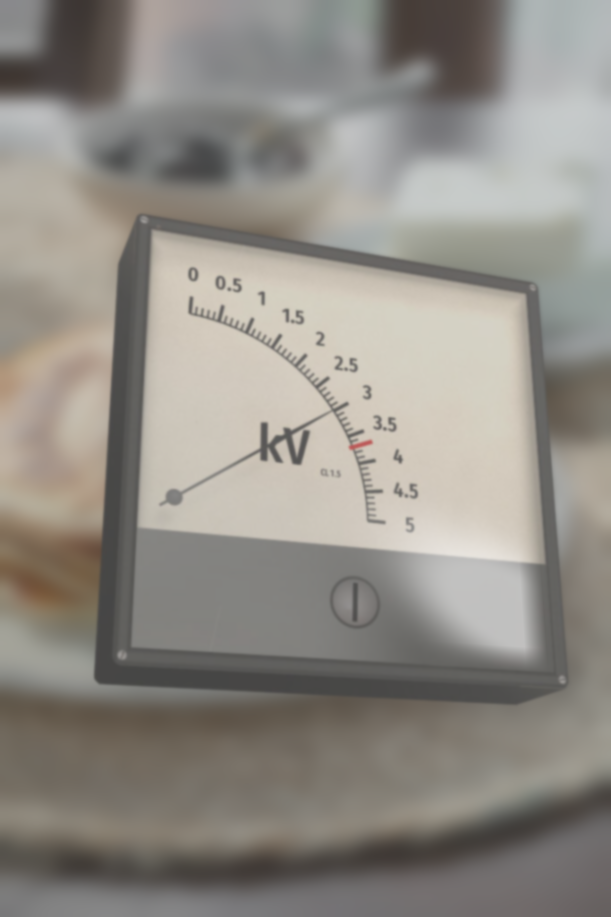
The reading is **3** kV
